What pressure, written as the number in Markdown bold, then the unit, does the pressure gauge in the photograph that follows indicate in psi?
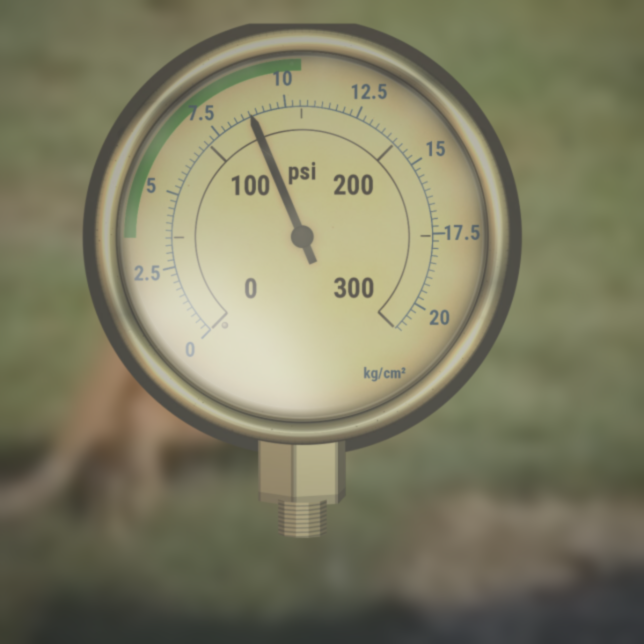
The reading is **125** psi
